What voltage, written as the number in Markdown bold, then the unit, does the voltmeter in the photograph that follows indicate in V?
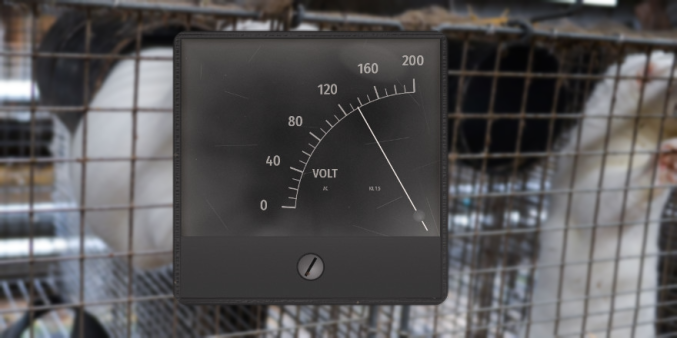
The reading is **135** V
